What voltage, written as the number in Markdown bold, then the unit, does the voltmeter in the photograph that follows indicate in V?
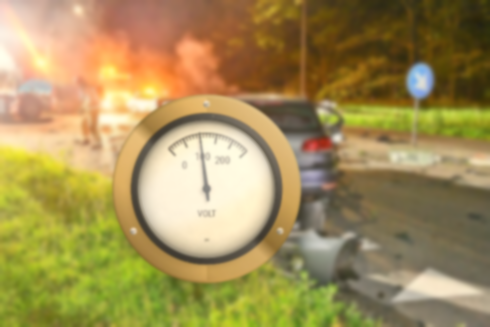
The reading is **100** V
